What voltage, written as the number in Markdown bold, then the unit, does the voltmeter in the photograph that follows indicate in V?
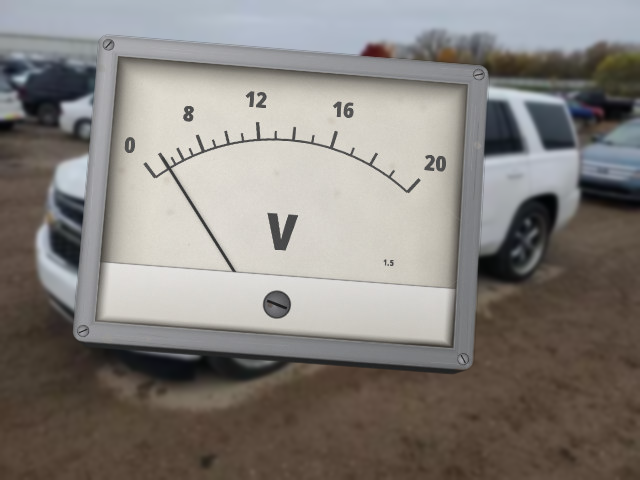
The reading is **4** V
